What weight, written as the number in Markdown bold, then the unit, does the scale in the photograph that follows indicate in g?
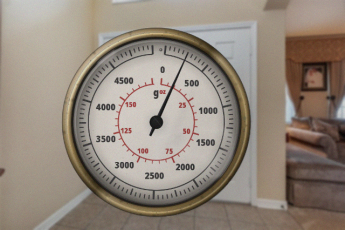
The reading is **250** g
